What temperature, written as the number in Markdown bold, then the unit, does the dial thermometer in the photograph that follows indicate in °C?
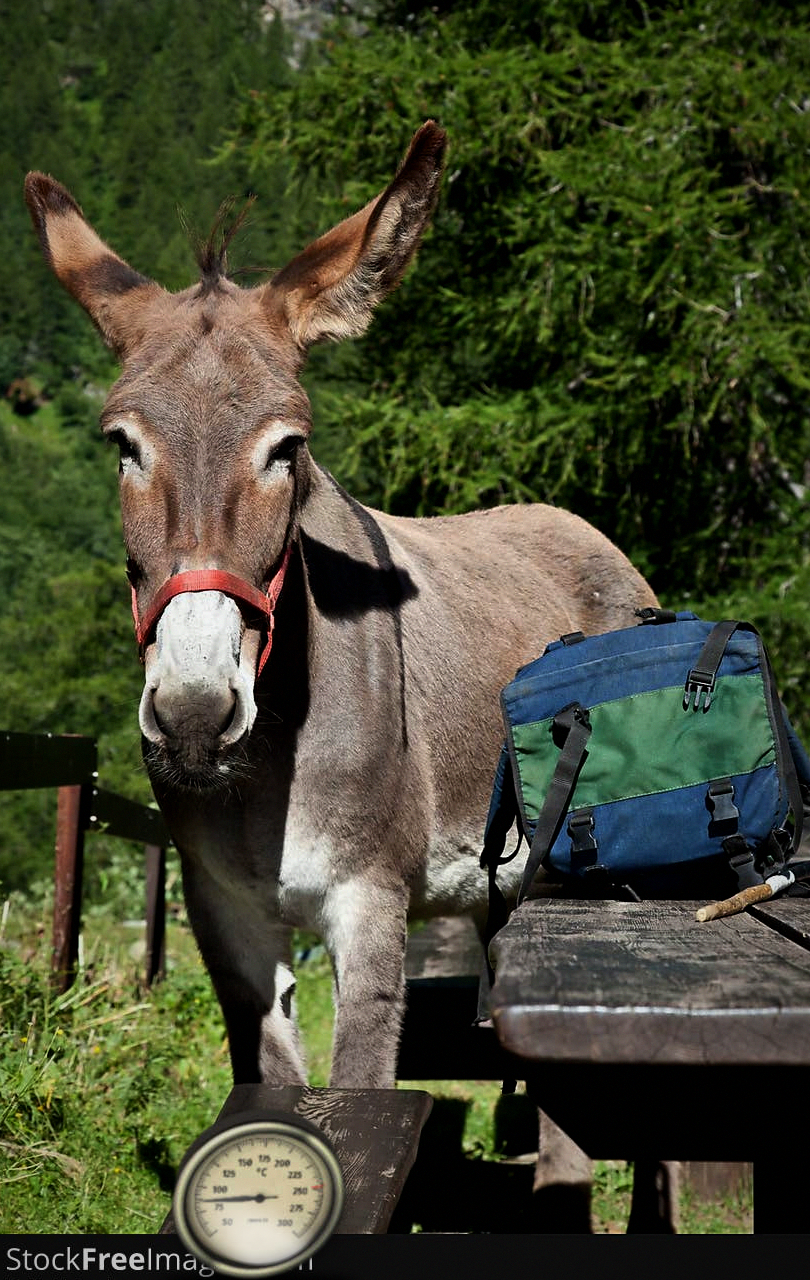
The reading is **87.5** °C
